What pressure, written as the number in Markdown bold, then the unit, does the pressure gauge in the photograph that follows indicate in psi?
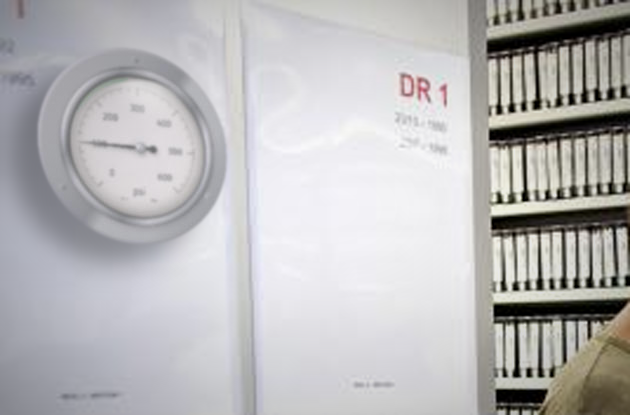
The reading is **100** psi
